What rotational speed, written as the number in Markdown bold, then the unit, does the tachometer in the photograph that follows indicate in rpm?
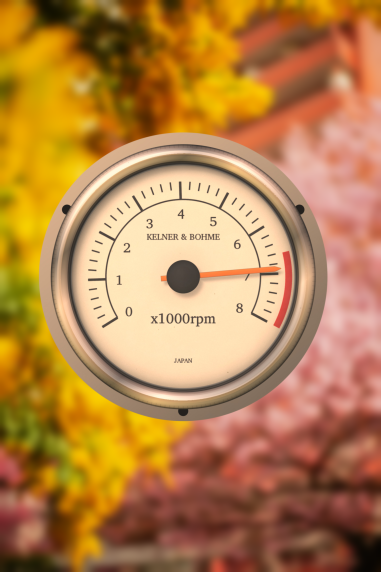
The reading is **6900** rpm
